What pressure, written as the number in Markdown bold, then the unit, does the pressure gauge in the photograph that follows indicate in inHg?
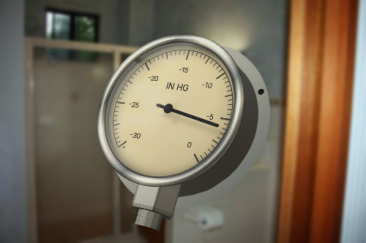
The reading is **-4** inHg
